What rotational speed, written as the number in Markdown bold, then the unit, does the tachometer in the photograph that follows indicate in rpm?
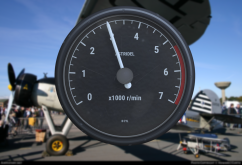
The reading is **3000** rpm
